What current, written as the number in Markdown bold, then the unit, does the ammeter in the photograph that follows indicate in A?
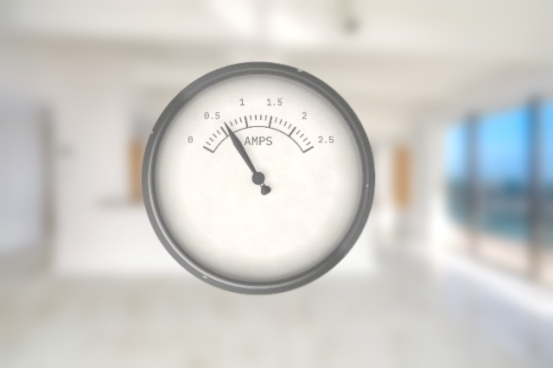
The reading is **0.6** A
